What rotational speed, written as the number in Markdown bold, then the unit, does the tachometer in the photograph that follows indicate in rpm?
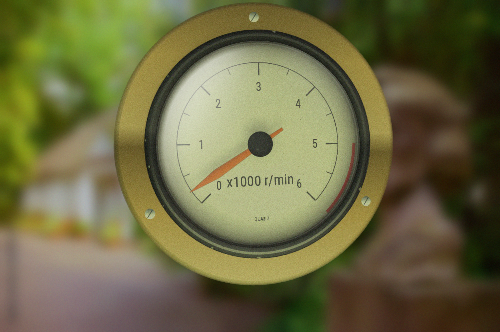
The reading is **250** rpm
